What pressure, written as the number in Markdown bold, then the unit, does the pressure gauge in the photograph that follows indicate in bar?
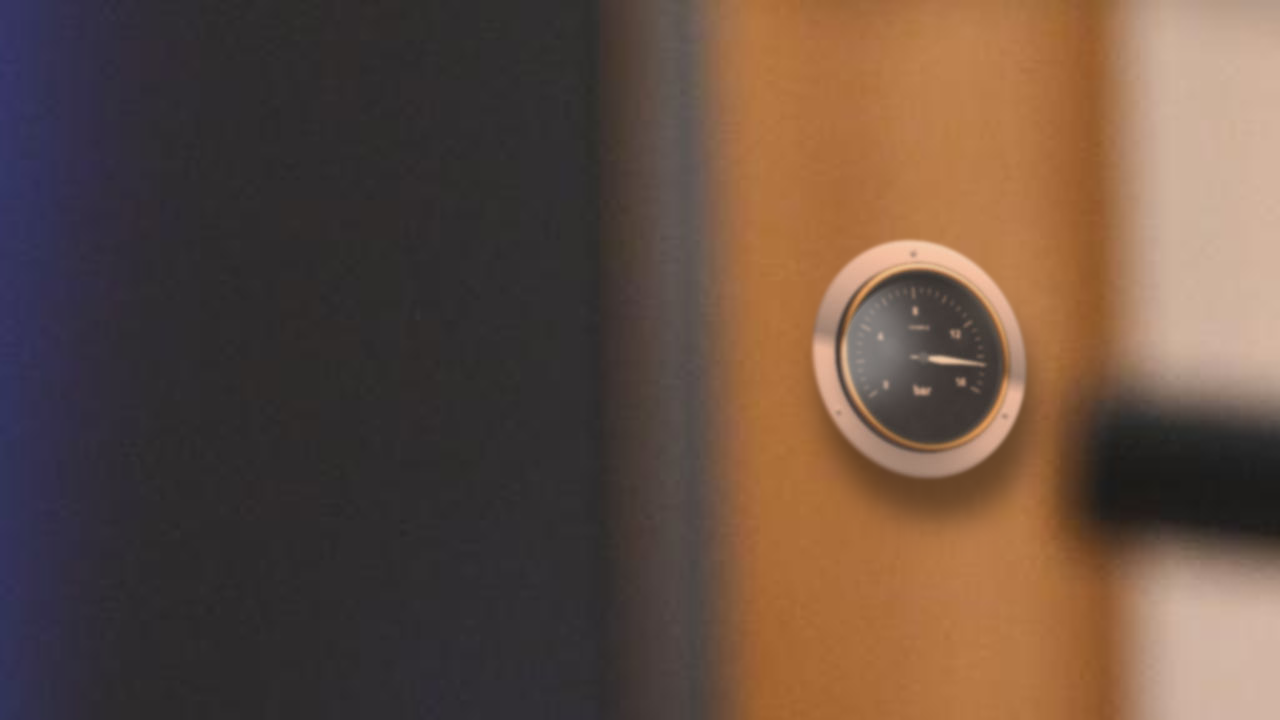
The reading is **14.5** bar
